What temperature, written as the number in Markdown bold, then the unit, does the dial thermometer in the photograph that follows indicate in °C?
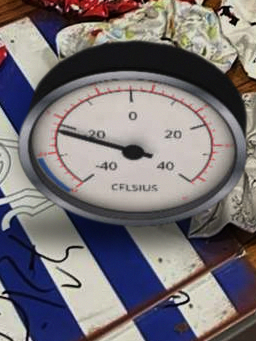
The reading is **-20** °C
